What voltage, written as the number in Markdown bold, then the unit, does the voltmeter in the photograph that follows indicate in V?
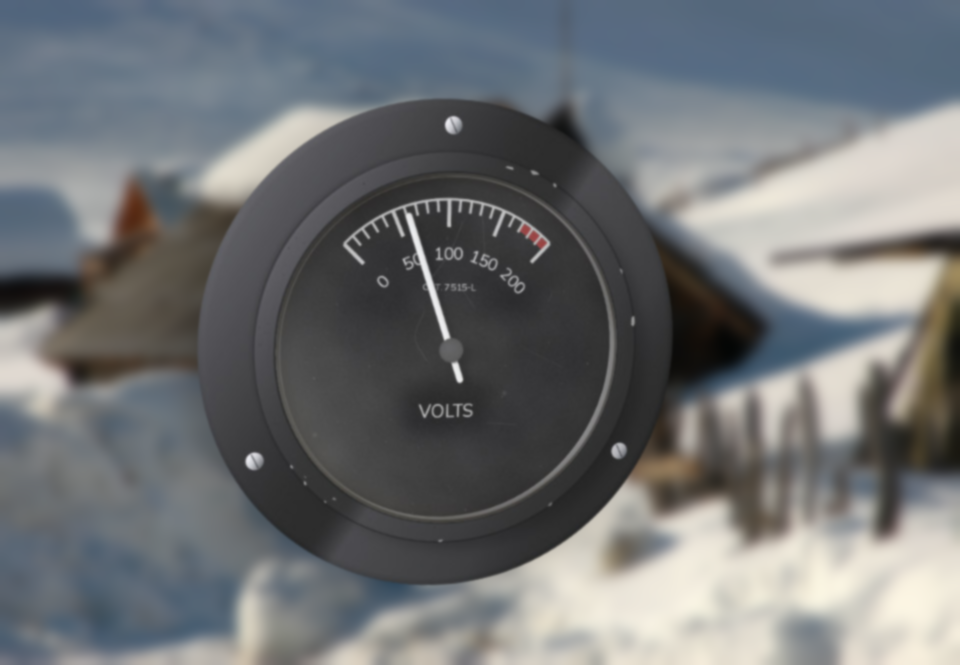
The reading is **60** V
